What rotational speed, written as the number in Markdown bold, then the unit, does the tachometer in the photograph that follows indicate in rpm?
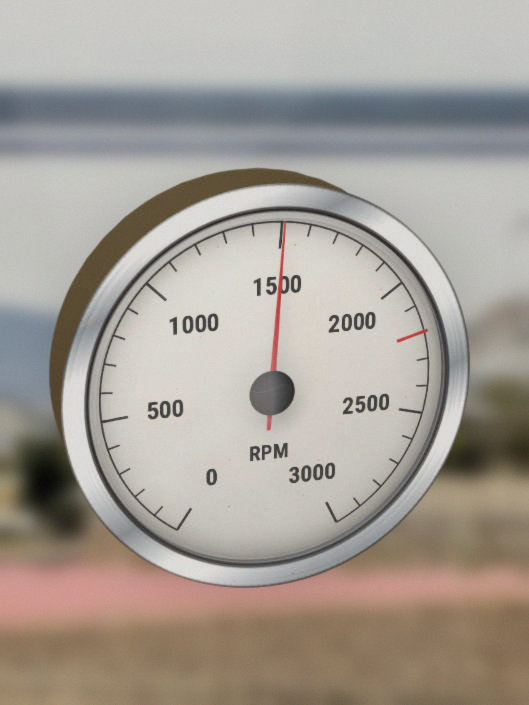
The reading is **1500** rpm
